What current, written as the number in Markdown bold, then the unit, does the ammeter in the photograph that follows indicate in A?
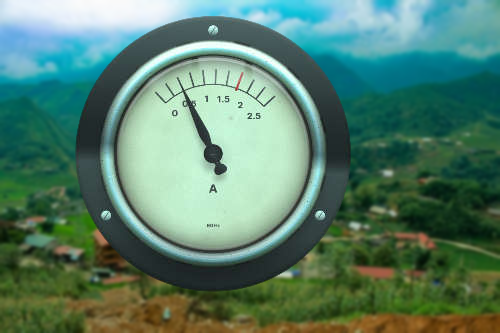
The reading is **0.5** A
